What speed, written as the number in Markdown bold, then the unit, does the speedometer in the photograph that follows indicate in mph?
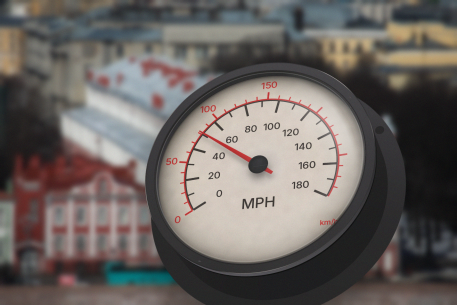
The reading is **50** mph
